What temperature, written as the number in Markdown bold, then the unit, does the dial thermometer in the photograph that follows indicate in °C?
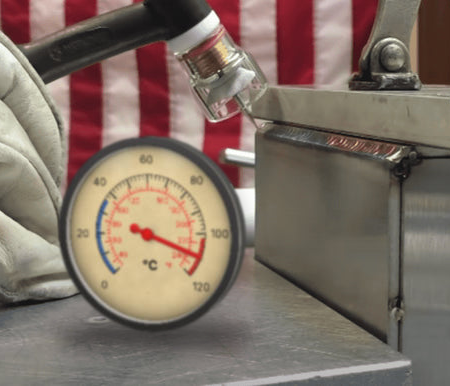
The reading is **110** °C
